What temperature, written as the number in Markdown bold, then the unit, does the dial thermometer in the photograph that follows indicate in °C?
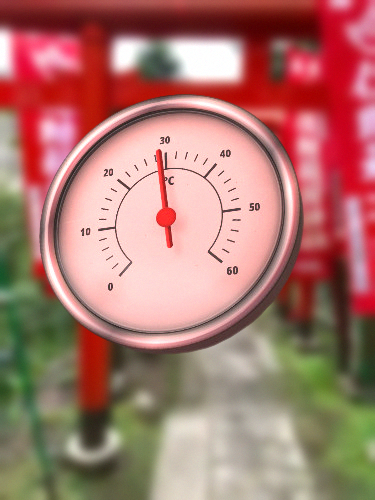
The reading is **29** °C
